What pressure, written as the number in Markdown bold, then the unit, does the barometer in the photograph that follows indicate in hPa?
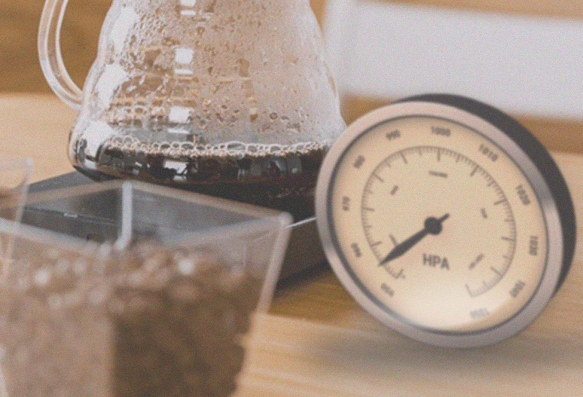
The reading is **955** hPa
